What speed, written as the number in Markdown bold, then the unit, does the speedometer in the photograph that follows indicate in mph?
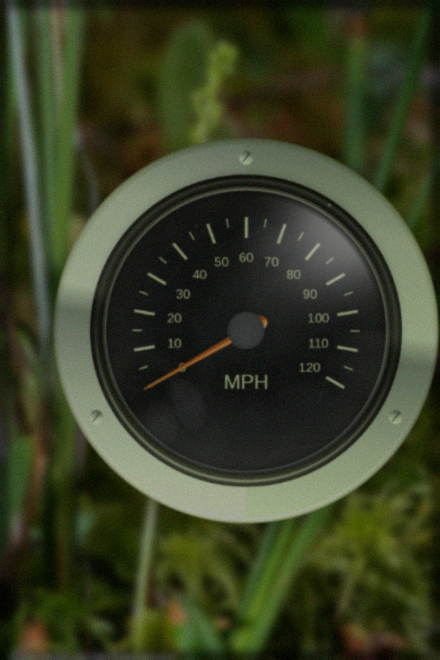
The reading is **0** mph
